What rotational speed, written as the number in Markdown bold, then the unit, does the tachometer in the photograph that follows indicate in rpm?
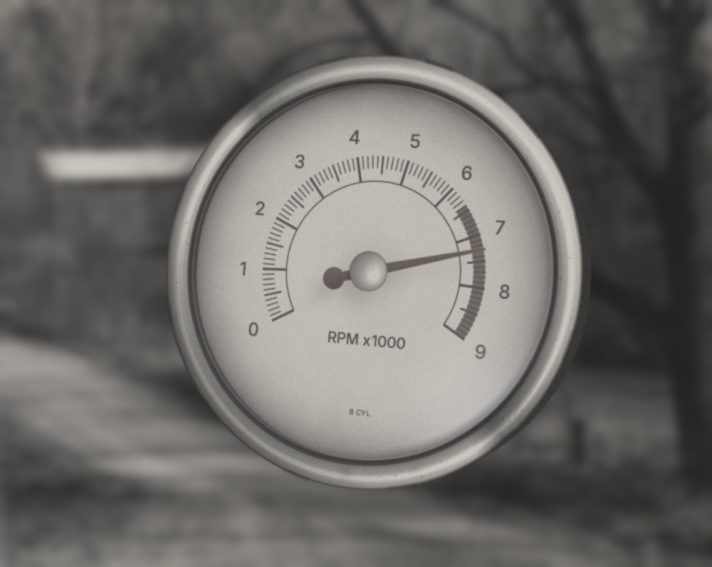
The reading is **7300** rpm
